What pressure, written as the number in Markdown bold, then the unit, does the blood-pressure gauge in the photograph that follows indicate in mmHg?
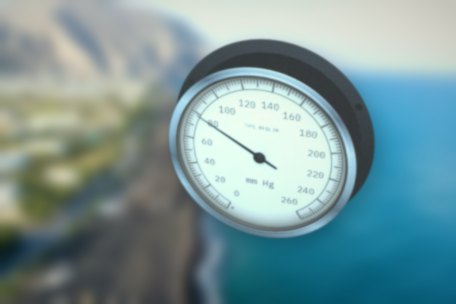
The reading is **80** mmHg
